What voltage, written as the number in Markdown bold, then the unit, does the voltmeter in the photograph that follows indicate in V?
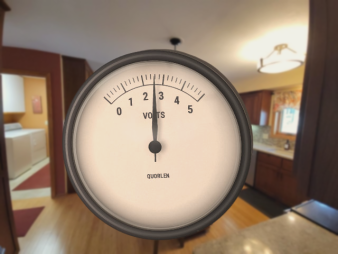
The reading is **2.6** V
